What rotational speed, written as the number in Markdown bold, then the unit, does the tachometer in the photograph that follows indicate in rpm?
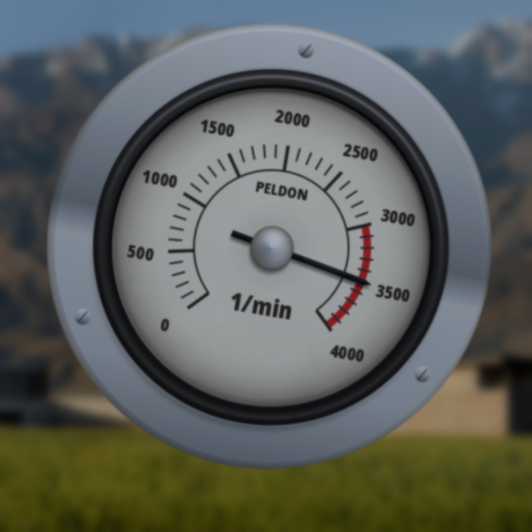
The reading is **3500** rpm
